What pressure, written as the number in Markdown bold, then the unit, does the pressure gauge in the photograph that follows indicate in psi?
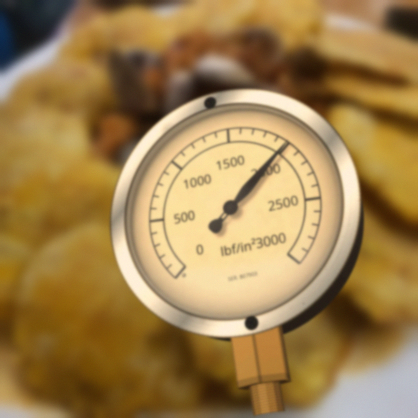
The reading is **2000** psi
